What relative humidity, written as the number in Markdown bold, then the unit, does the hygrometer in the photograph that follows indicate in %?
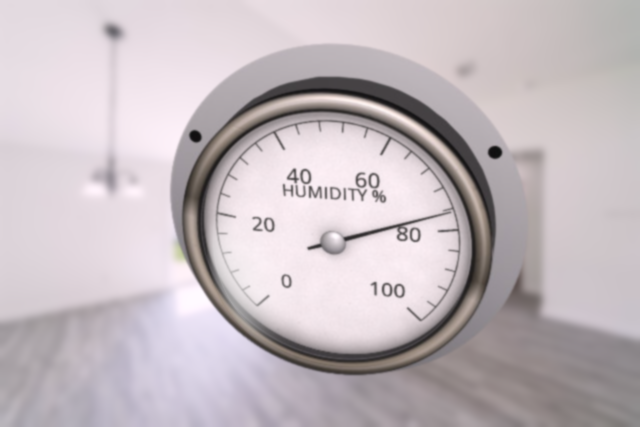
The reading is **76** %
